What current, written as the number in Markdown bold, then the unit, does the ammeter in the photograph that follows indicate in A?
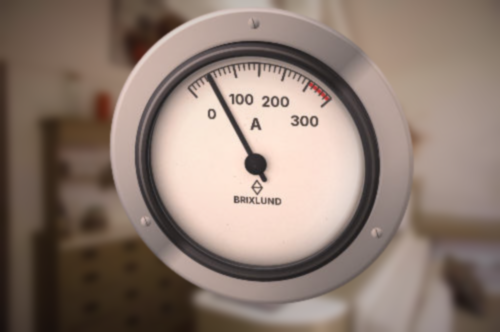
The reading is **50** A
